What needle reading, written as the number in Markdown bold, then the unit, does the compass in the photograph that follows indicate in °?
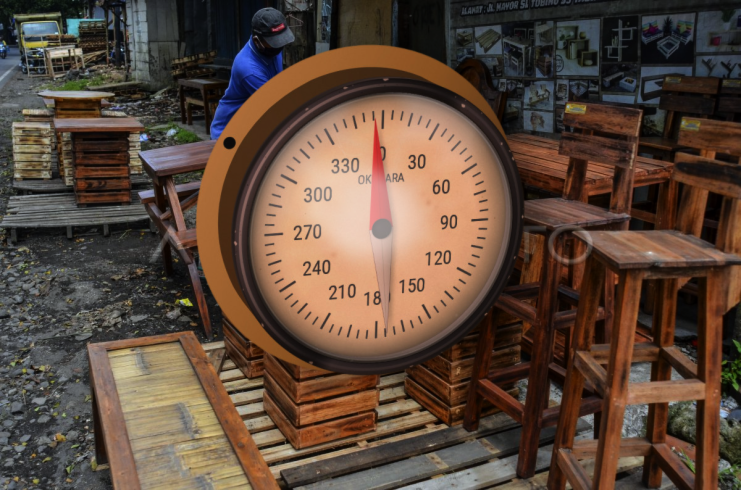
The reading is **355** °
